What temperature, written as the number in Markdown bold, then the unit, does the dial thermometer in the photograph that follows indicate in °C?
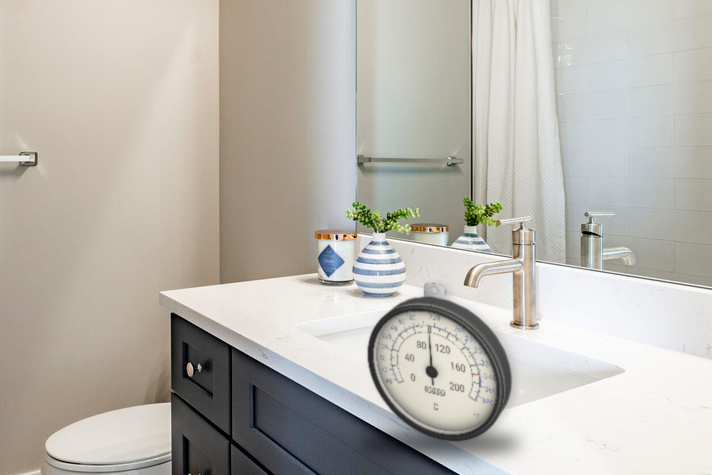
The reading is **100** °C
